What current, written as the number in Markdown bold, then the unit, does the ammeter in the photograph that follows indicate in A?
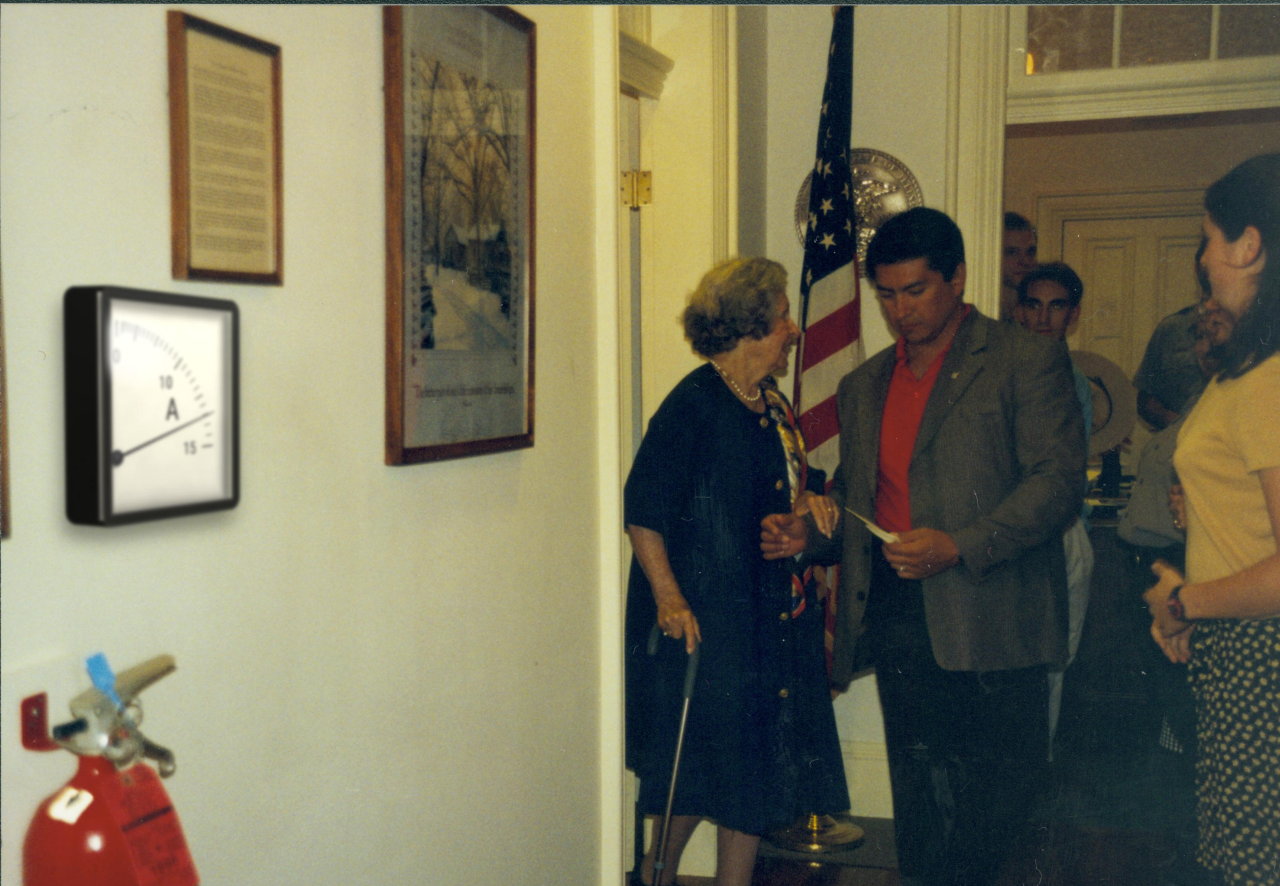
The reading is **13.5** A
